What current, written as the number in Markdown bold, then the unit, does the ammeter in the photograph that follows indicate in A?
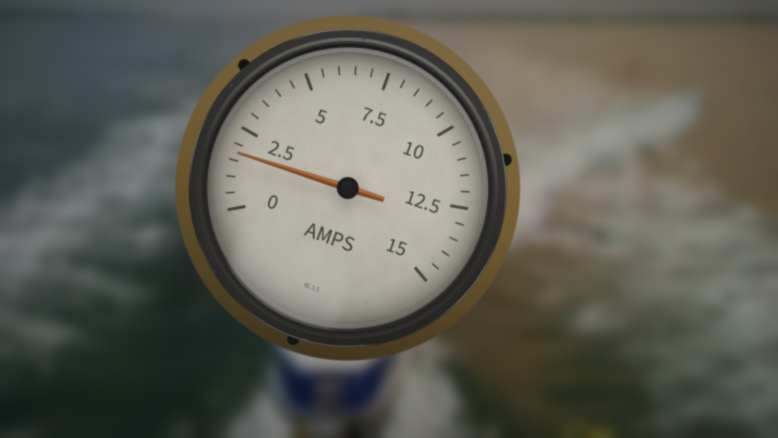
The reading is **1.75** A
